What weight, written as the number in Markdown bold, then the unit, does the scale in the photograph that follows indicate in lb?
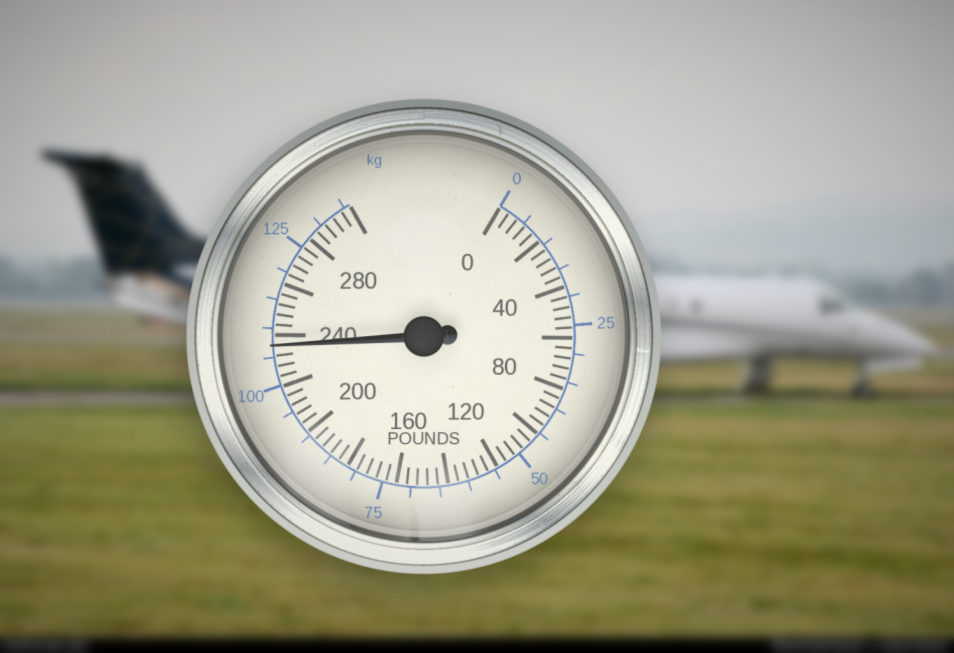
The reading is **236** lb
